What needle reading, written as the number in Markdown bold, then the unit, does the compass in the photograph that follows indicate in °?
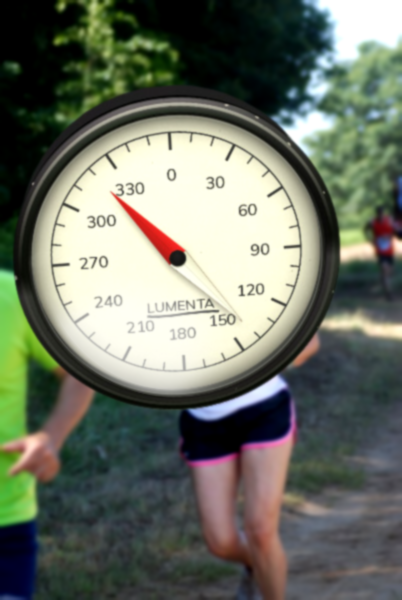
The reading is **320** °
